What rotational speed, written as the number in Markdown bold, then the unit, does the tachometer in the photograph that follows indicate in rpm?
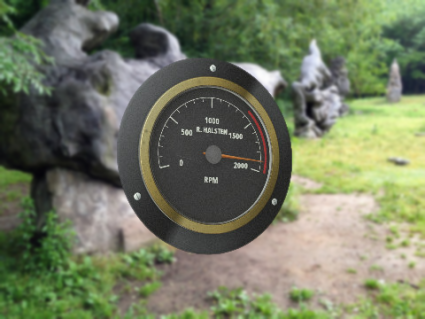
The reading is **1900** rpm
